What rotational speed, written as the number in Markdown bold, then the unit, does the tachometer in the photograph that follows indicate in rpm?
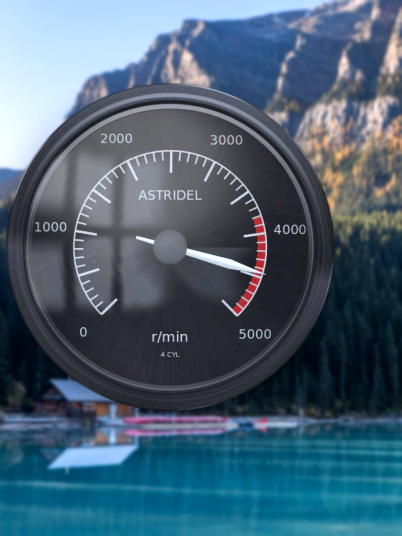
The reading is **4450** rpm
